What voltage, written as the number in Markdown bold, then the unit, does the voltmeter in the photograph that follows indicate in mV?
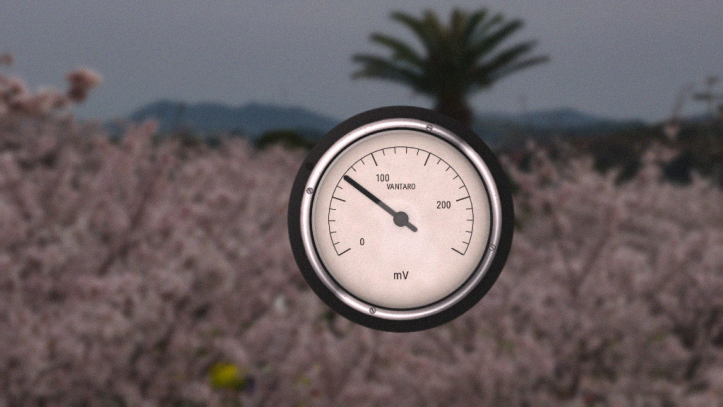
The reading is **70** mV
